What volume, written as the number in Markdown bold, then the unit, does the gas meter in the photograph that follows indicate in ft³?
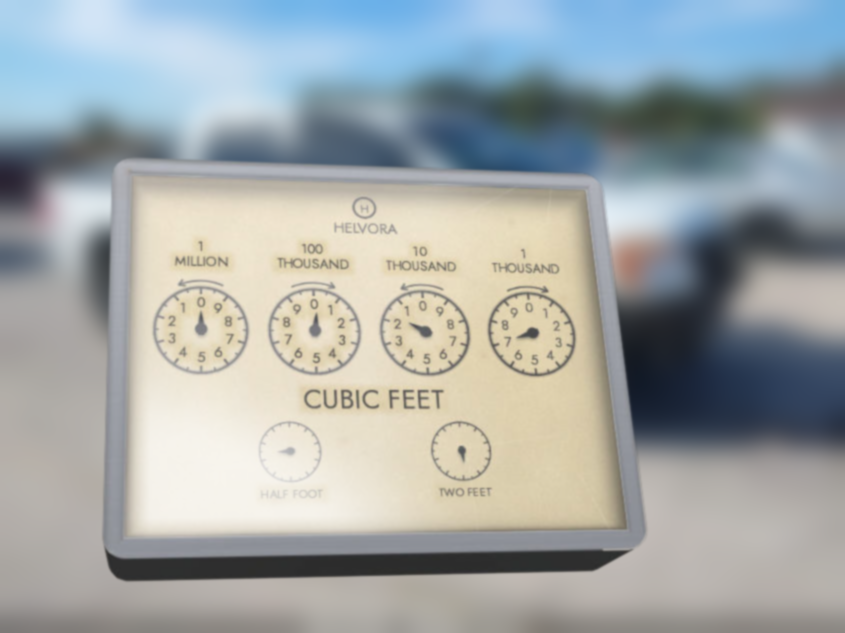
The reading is **1700** ft³
